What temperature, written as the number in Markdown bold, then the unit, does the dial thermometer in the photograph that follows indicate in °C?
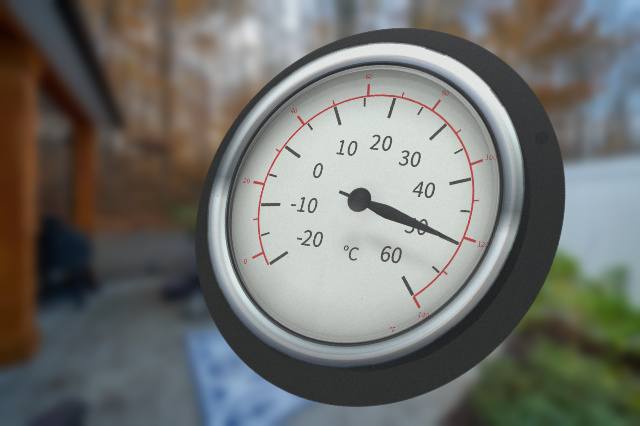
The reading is **50** °C
